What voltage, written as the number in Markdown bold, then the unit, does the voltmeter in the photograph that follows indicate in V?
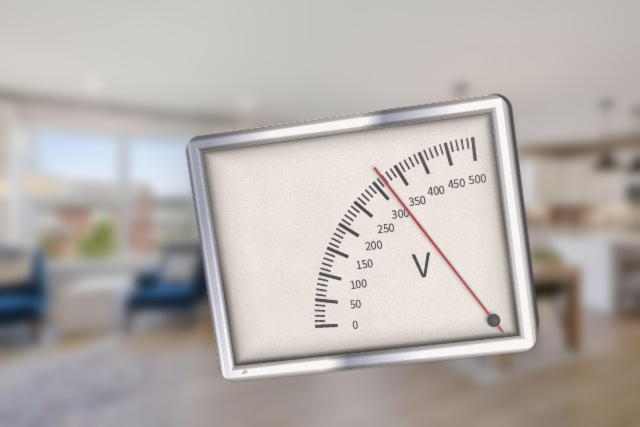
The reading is **320** V
